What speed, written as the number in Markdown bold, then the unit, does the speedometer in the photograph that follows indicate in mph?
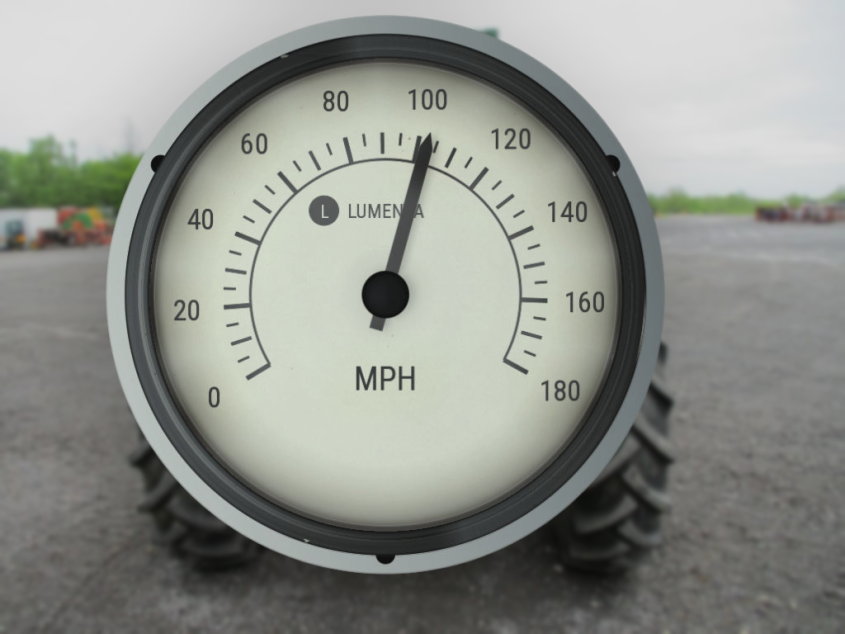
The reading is **102.5** mph
